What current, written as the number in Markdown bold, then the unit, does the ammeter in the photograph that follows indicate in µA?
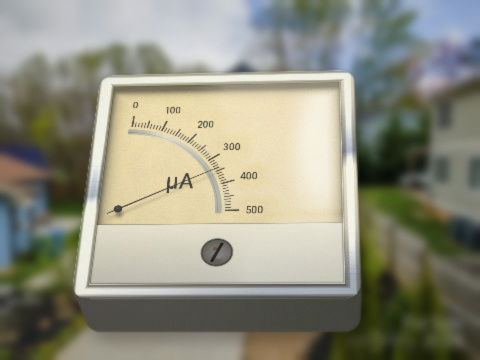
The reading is **350** µA
